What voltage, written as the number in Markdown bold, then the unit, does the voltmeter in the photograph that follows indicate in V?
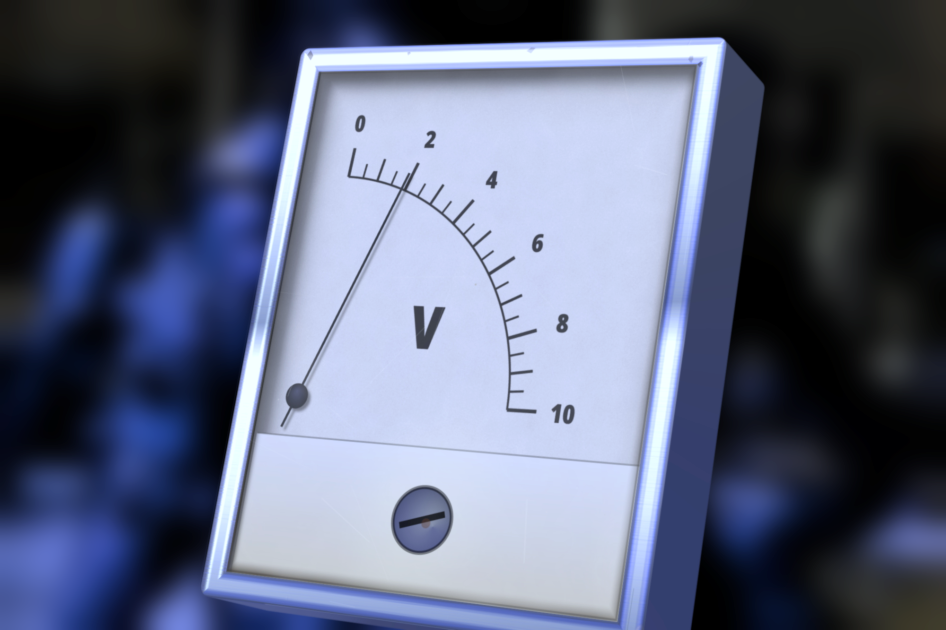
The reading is **2** V
